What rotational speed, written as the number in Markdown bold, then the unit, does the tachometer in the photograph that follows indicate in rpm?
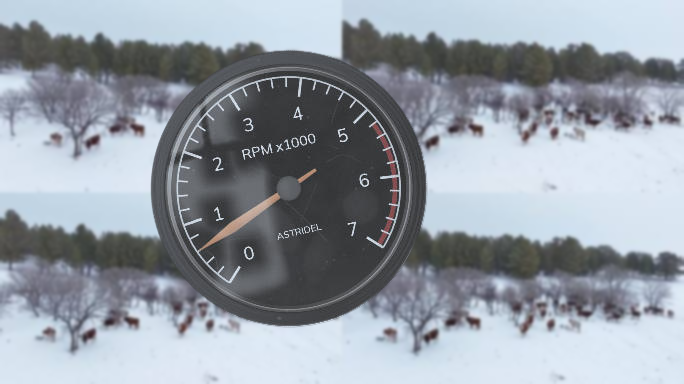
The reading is **600** rpm
